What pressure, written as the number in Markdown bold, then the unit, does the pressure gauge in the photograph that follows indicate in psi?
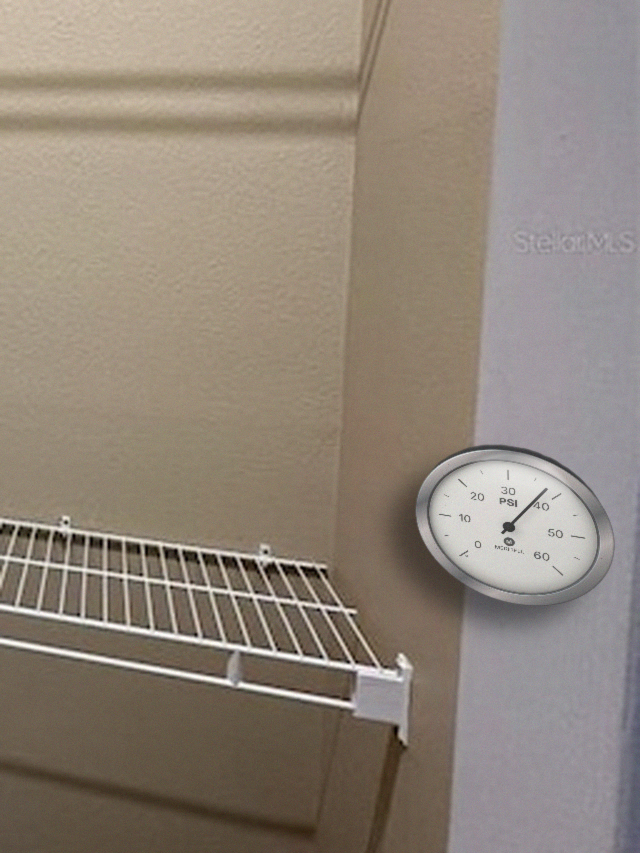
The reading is **37.5** psi
